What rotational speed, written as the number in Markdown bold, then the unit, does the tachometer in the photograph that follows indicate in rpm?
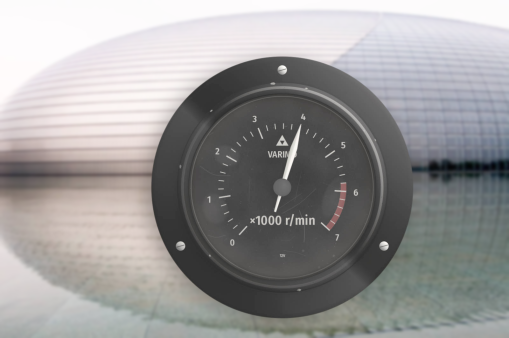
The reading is **4000** rpm
